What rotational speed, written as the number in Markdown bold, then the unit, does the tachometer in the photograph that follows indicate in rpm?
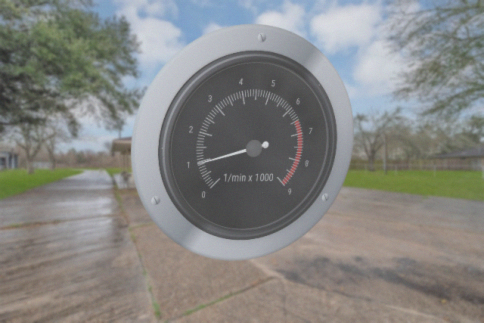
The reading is **1000** rpm
